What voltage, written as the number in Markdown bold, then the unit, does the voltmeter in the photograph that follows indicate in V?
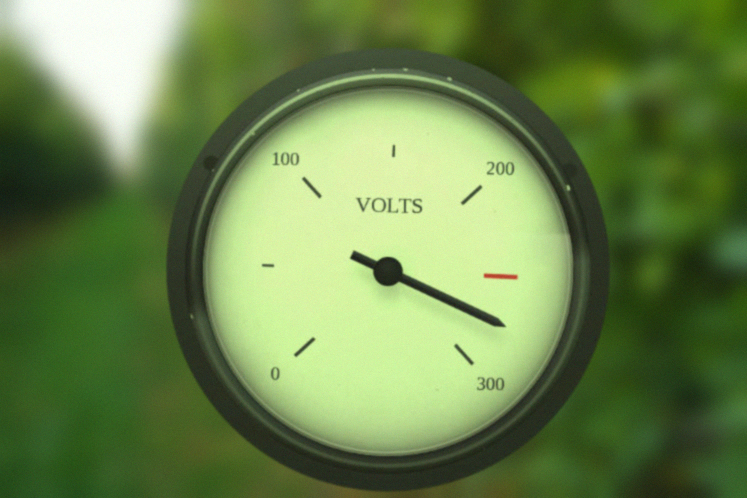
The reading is **275** V
